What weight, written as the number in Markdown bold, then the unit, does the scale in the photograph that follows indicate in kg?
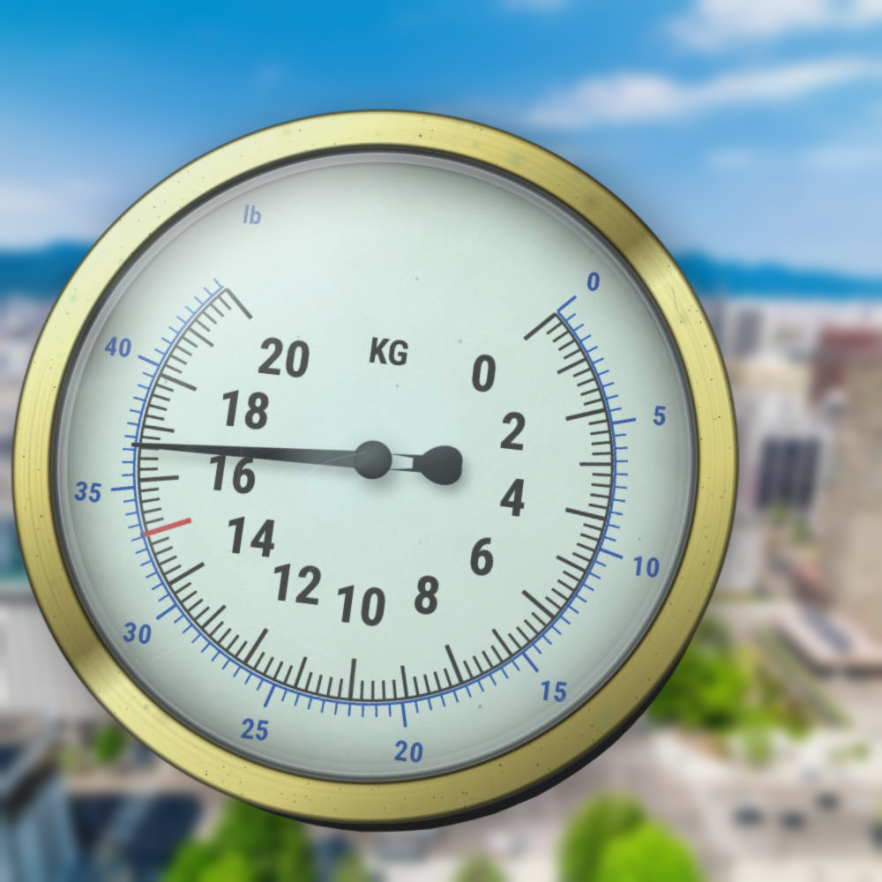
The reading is **16.6** kg
